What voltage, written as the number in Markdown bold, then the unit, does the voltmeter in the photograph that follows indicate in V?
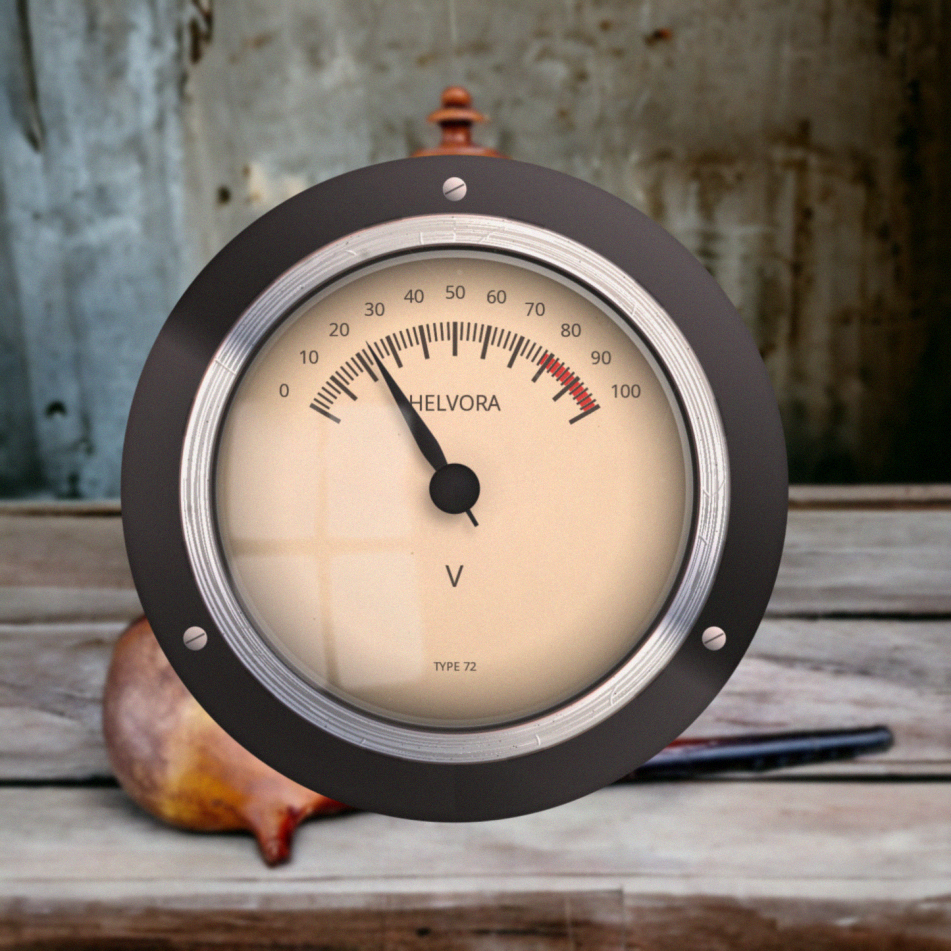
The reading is **24** V
